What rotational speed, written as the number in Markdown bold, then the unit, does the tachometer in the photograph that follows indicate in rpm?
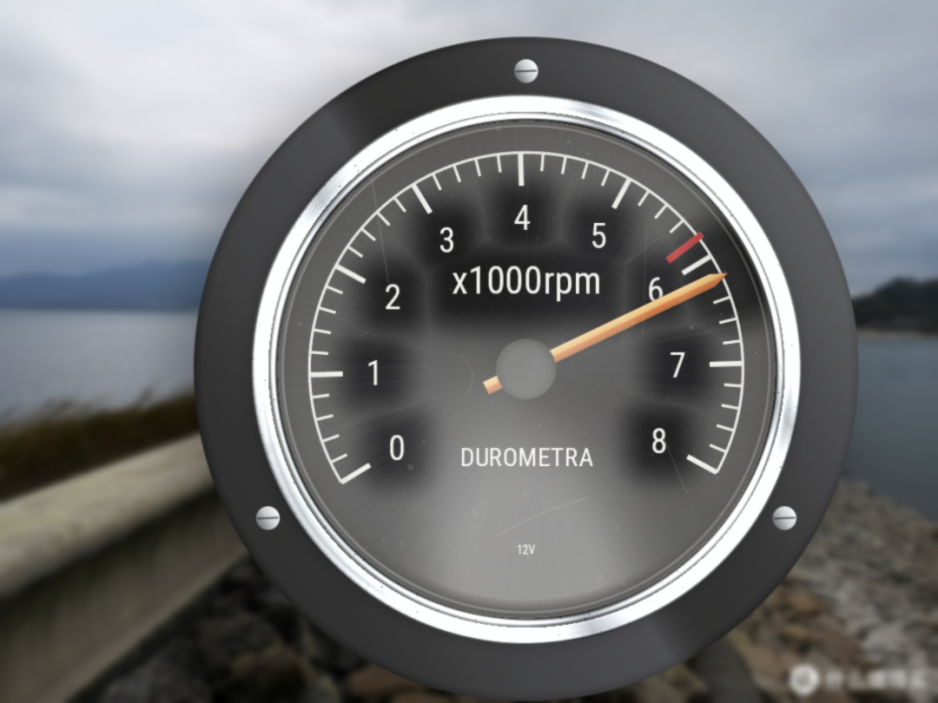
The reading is **6200** rpm
